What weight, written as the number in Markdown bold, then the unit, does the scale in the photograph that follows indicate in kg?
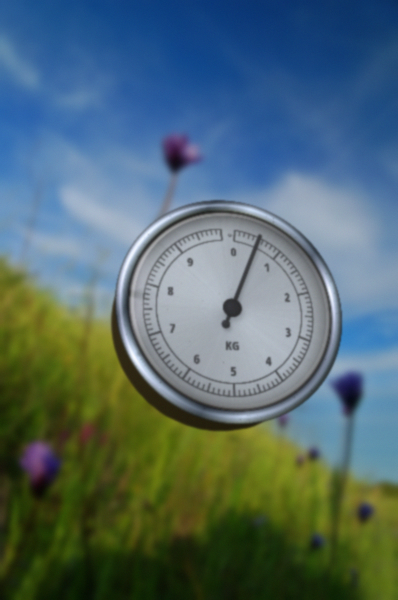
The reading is **0.5** kg
